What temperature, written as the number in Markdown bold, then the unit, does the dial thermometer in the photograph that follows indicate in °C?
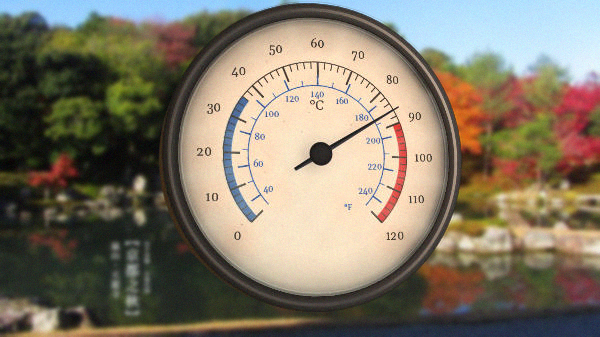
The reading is **86** °C
